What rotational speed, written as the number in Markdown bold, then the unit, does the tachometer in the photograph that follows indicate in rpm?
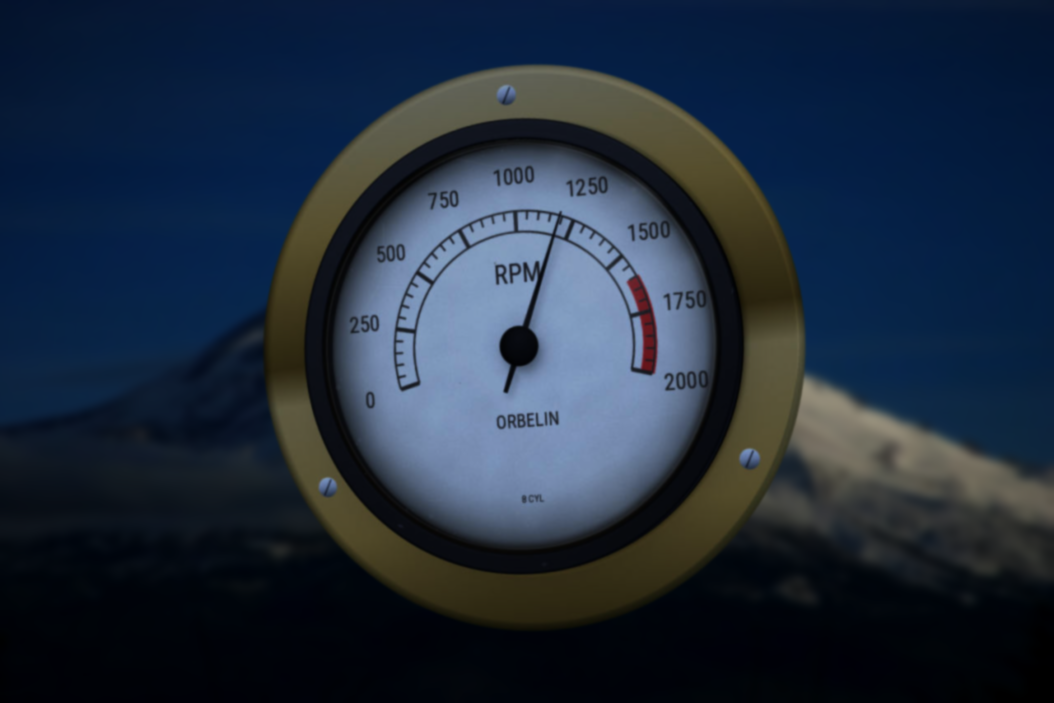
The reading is **1200** rpm
